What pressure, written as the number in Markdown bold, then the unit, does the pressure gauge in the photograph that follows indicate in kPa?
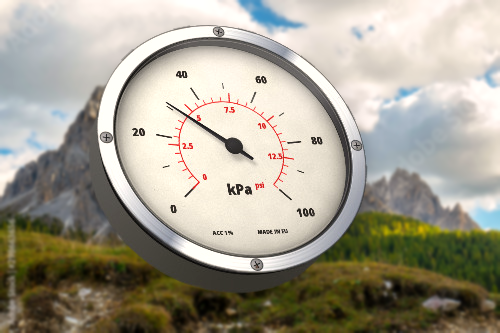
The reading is **30** kPa
